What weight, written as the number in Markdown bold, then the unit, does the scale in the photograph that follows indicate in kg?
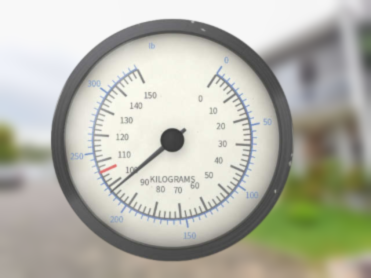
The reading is **98** kg
